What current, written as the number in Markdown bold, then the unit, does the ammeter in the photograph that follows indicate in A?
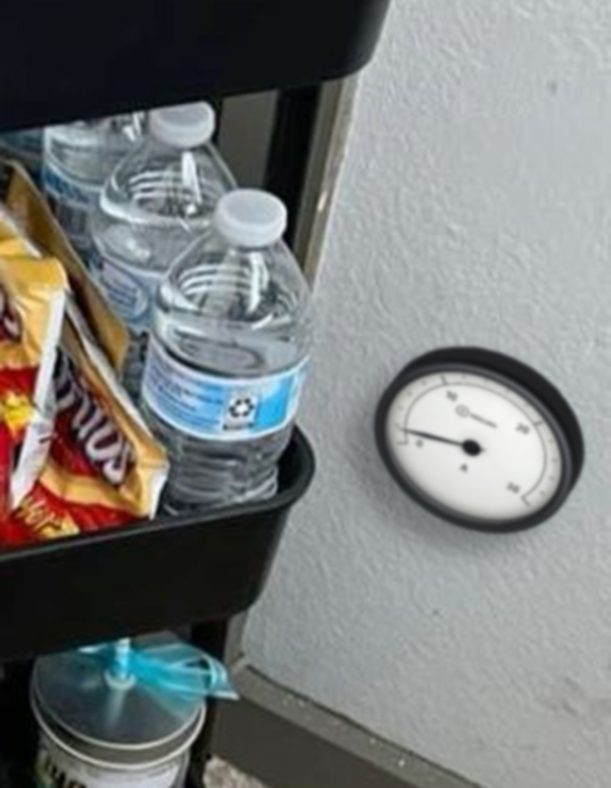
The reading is **2** A
